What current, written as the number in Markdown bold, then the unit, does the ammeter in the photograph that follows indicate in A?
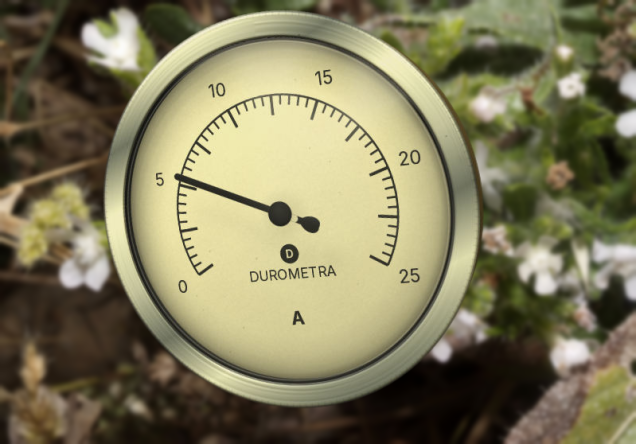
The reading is **5.5** A
